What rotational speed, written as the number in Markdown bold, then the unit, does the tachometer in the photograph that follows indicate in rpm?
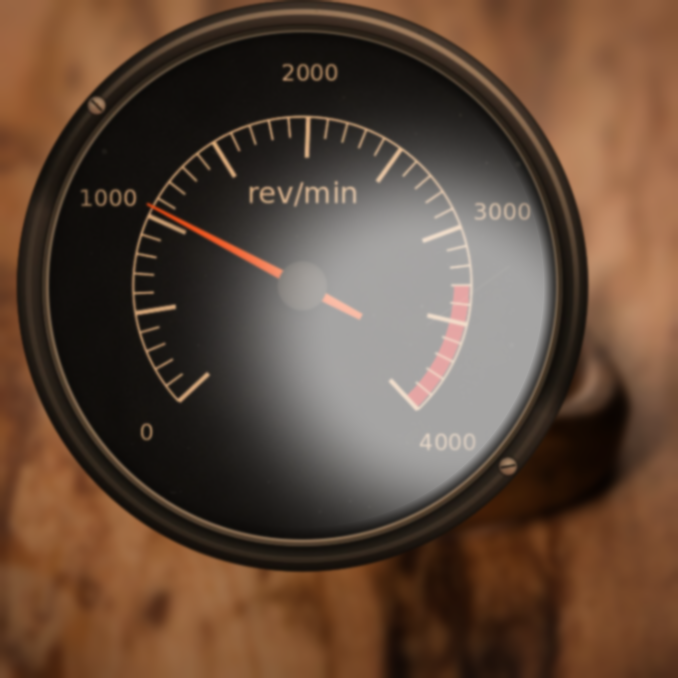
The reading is **1050** rpm
